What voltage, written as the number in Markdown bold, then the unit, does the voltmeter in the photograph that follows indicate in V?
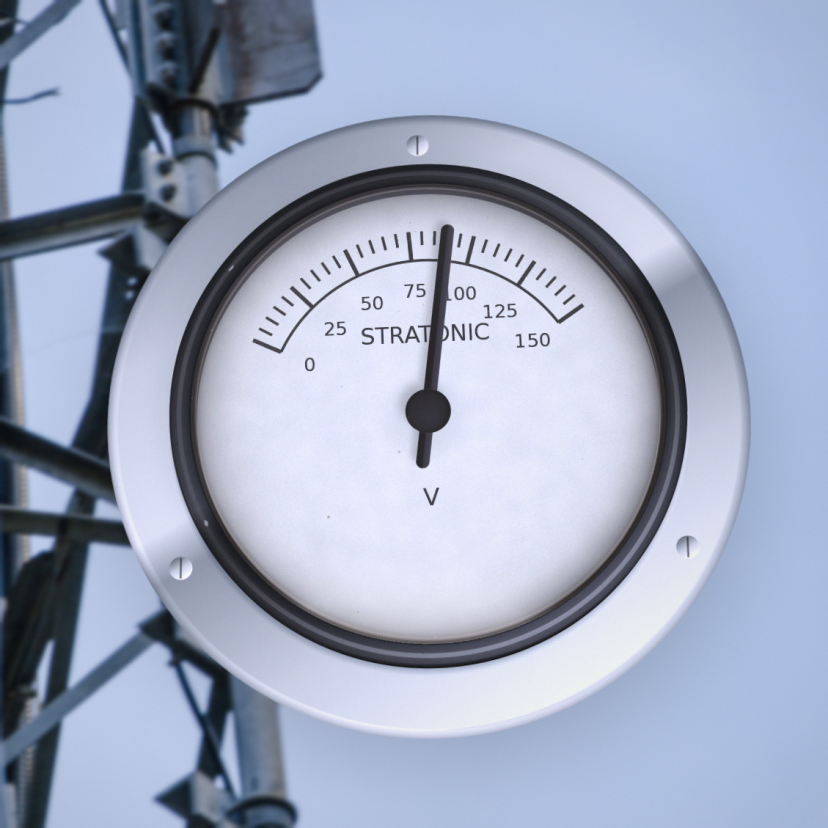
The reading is **90** V
